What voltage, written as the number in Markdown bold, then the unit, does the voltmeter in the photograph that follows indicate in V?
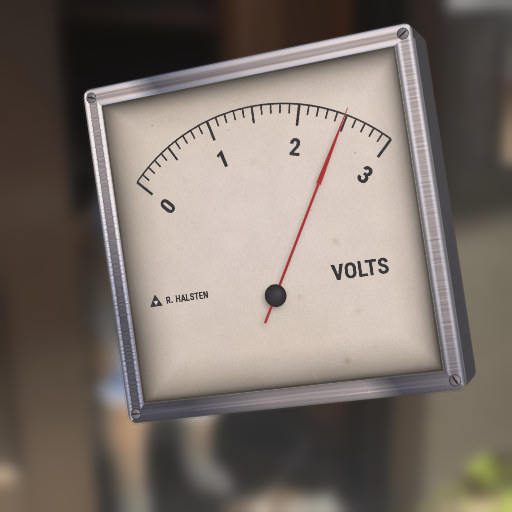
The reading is **2.5** V
